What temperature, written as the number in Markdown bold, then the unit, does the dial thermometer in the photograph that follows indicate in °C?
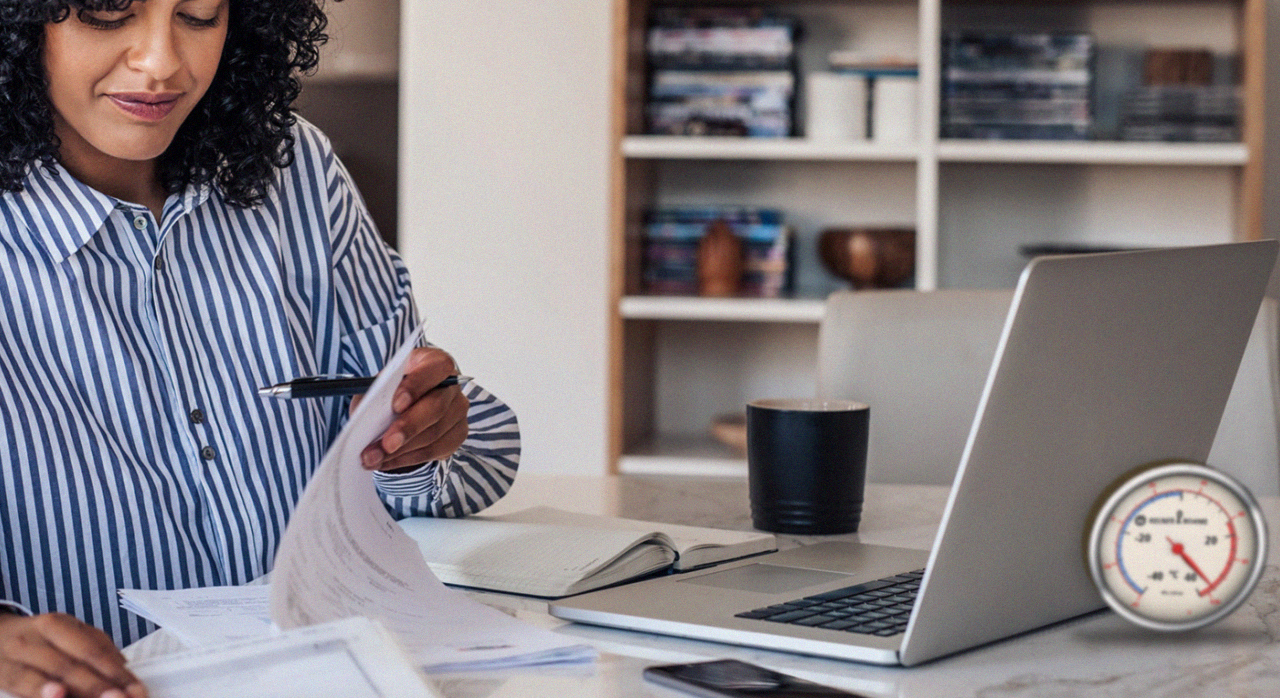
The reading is **36** °C
